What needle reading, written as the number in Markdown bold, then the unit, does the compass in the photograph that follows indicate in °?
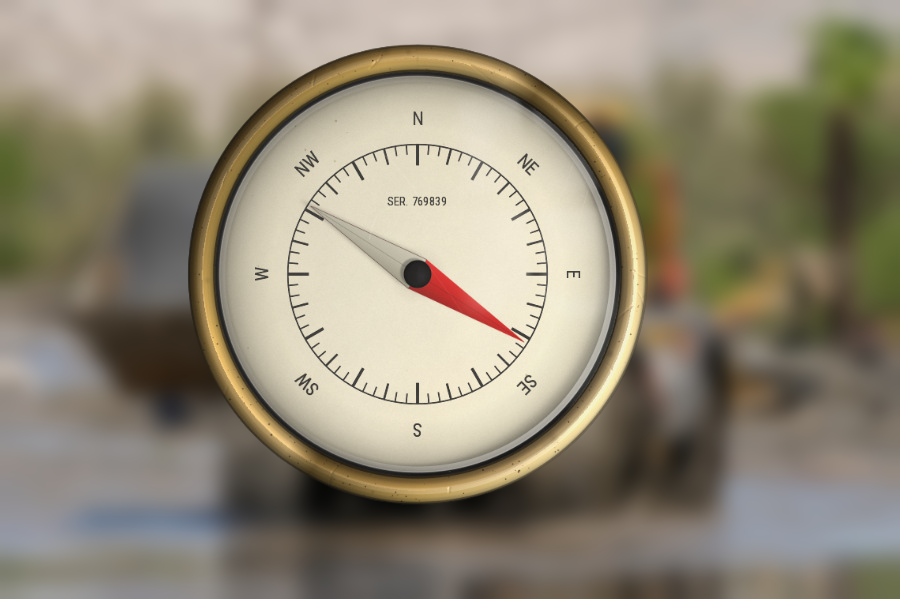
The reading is **122.5** °
